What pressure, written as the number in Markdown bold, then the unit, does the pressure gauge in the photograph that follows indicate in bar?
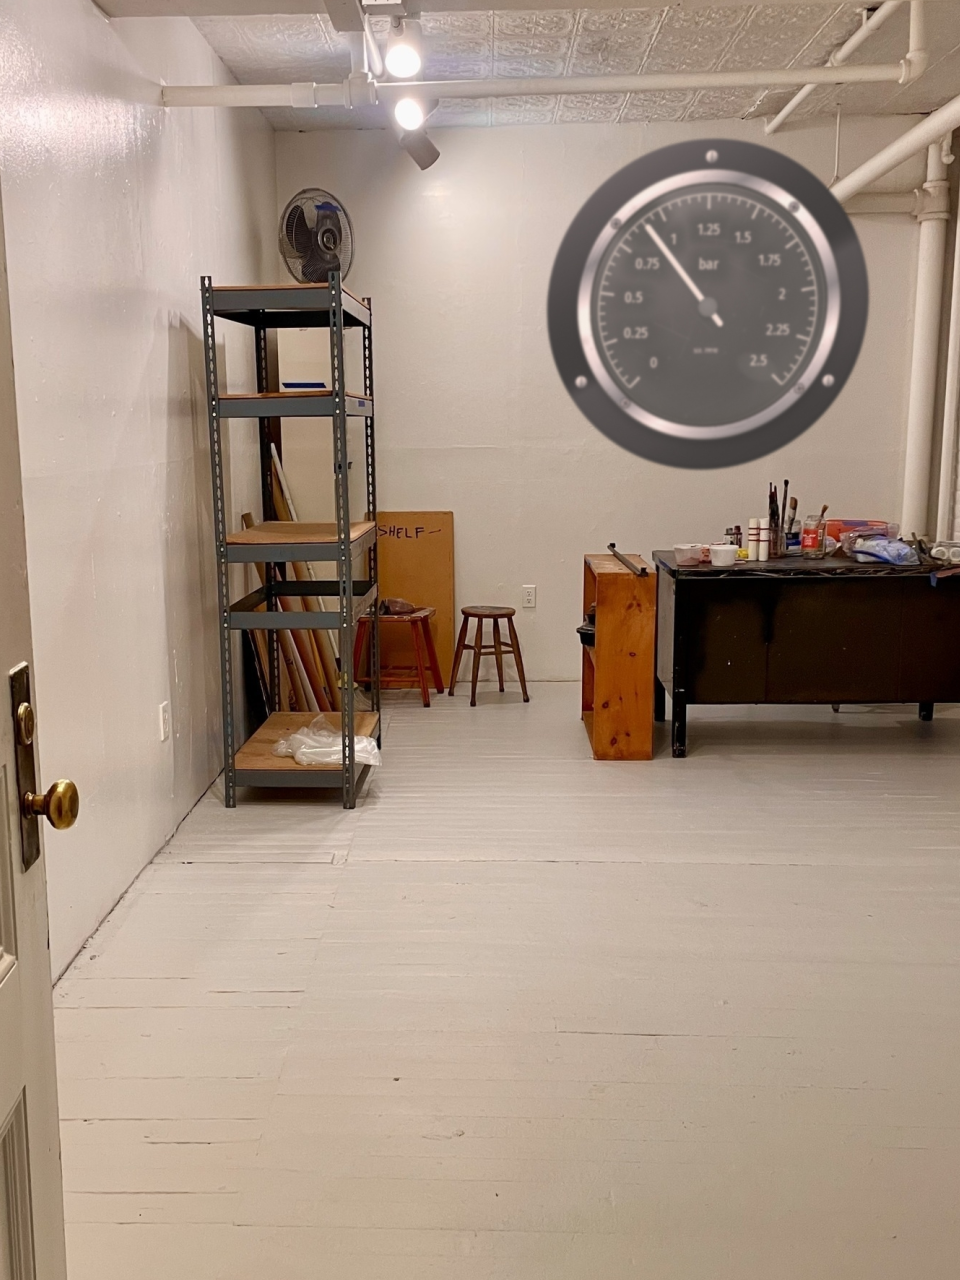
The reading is **0.9** bar
